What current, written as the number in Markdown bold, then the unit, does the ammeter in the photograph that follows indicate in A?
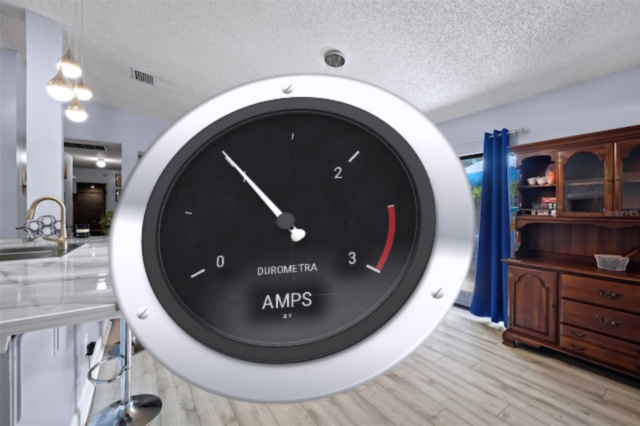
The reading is **1** A
